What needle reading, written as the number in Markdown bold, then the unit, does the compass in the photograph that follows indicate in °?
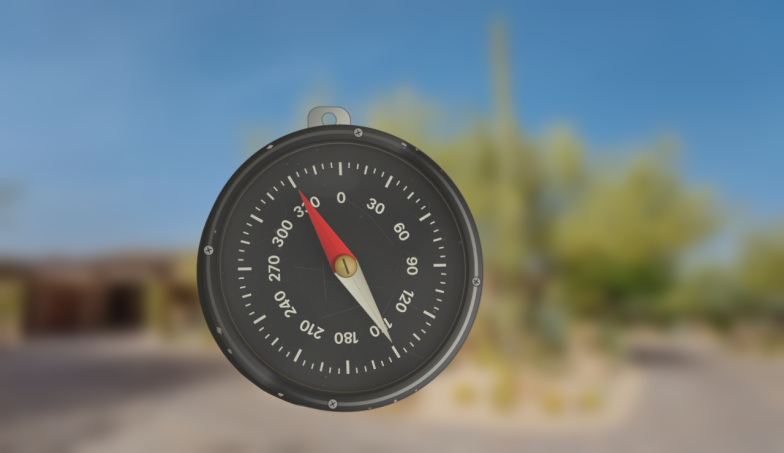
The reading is **330** °
